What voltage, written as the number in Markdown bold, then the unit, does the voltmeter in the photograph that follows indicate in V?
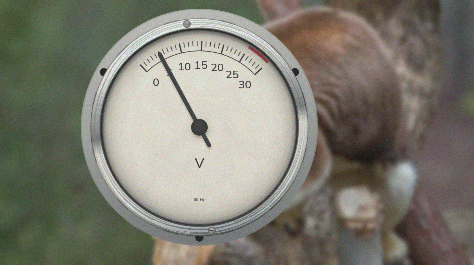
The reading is **5** V
